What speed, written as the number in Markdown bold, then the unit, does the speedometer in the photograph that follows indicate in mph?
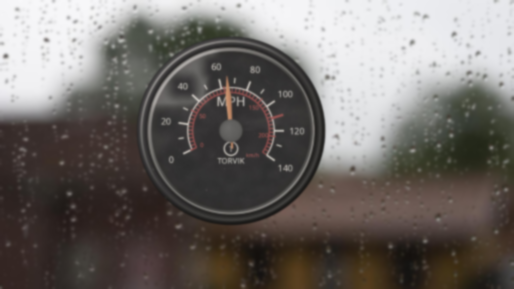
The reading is **65** mph
